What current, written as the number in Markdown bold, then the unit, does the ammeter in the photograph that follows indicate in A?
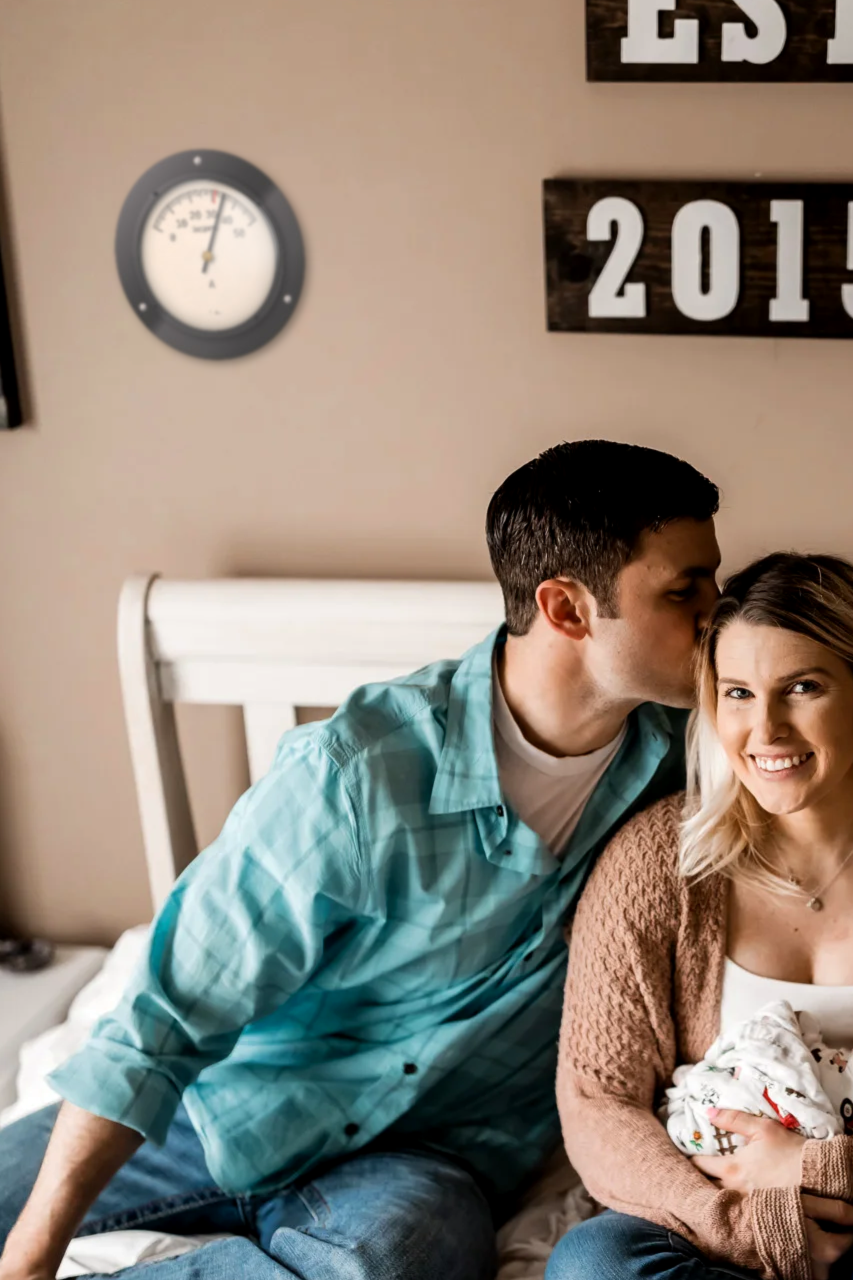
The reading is **35** A
